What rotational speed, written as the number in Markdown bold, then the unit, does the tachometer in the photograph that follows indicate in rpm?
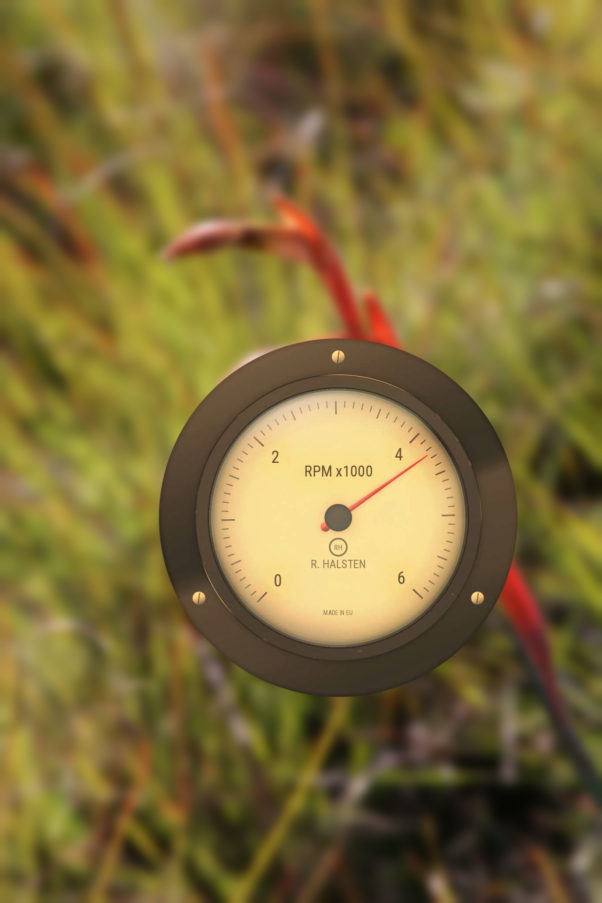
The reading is **4250** rpm
